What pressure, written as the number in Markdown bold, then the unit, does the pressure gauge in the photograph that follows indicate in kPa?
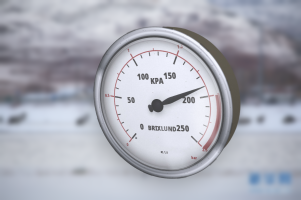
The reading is **190** kPa
